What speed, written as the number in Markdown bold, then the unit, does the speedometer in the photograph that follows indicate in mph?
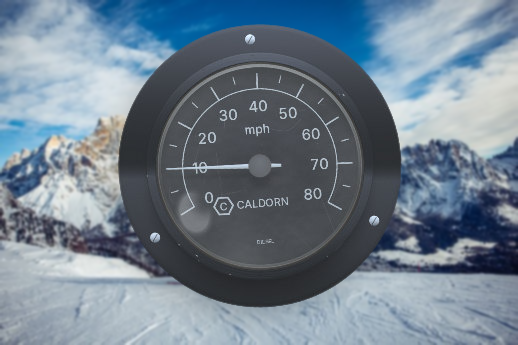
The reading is **10** mph
